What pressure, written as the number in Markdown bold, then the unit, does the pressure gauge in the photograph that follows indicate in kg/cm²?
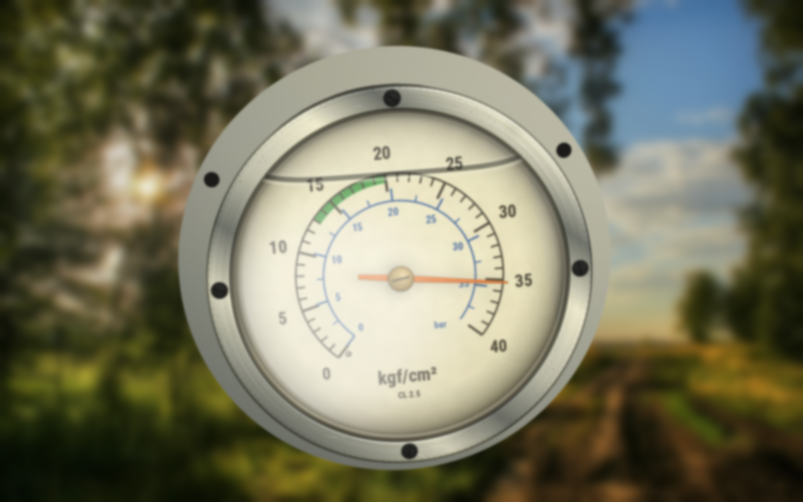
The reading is **35** kg/cm²
